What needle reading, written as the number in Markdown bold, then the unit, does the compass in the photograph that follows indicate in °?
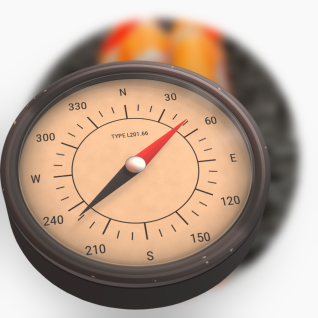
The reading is **50** °
